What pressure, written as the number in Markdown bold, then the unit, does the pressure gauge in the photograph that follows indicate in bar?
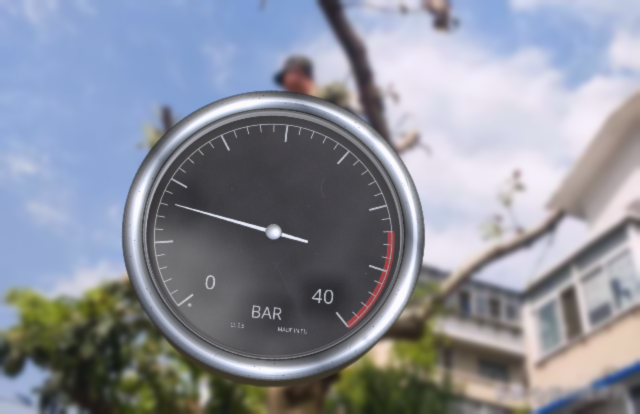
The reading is **8** bar
